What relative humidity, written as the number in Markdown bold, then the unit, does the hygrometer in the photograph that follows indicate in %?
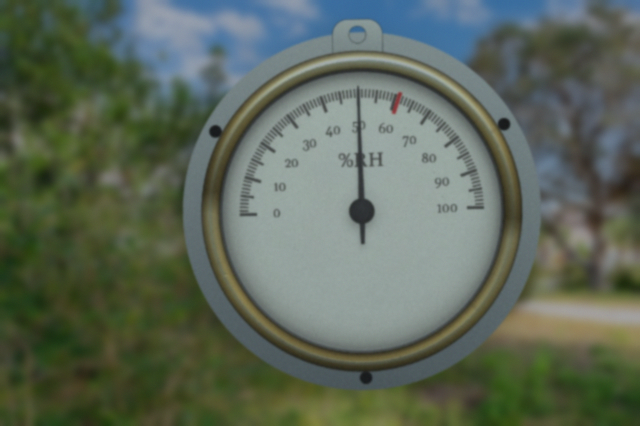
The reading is **50** %
